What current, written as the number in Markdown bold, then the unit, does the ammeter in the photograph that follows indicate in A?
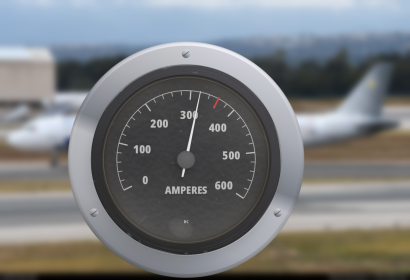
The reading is **320** A
